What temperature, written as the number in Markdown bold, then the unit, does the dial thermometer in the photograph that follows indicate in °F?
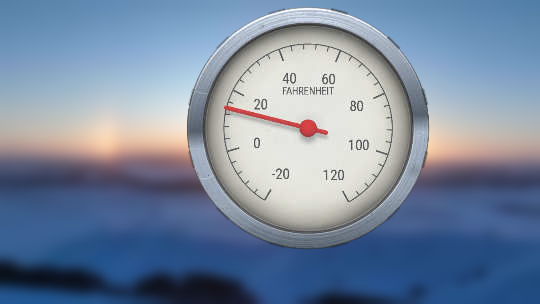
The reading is **14** °F
